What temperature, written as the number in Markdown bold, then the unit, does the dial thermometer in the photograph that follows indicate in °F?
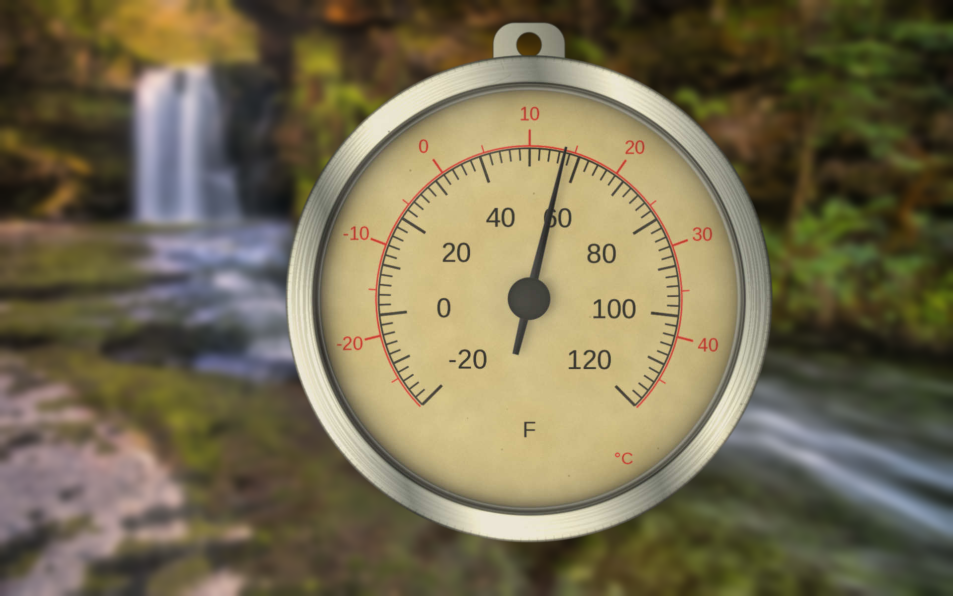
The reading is **57** °F
